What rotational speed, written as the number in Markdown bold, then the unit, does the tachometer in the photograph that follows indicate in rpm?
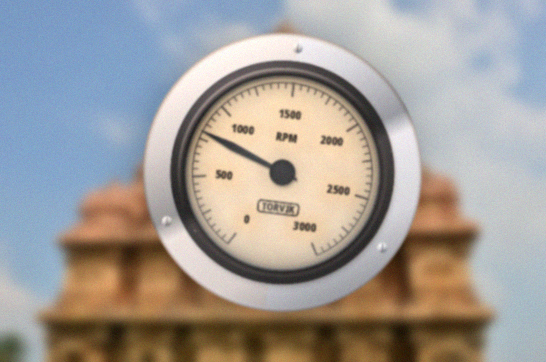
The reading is **800** rpm
